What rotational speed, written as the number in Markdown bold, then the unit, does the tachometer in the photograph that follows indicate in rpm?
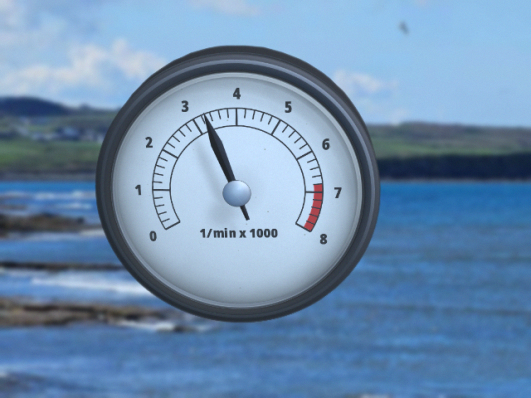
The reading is **3300** rpm
